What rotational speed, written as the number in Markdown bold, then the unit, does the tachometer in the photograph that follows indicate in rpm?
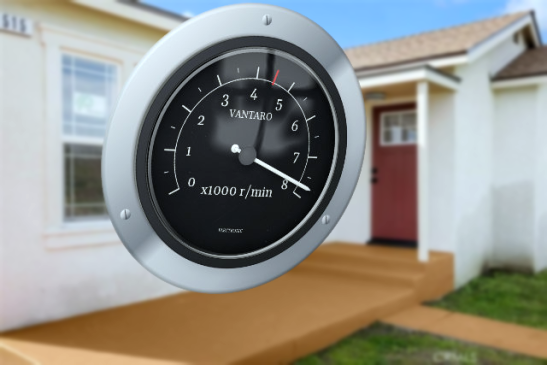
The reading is **7750** rpm
